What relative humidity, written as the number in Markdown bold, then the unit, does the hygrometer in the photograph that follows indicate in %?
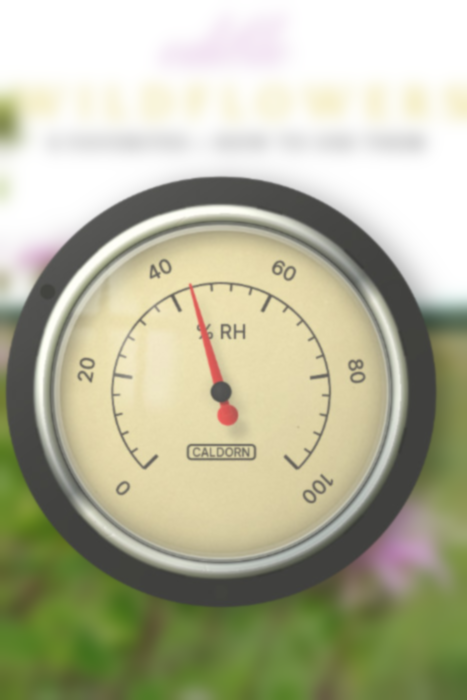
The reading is **44** %
